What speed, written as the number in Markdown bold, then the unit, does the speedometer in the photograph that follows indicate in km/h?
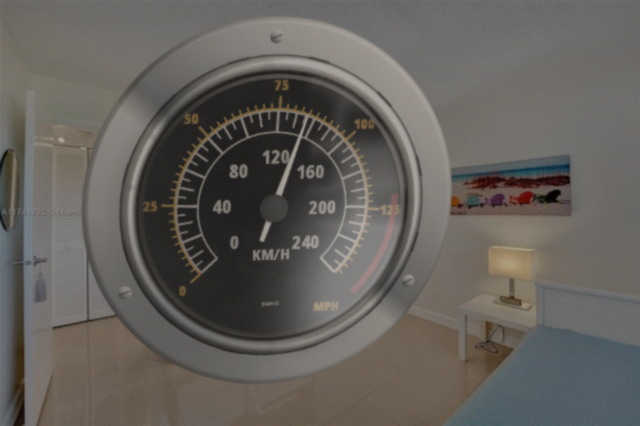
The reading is **135** km/h
